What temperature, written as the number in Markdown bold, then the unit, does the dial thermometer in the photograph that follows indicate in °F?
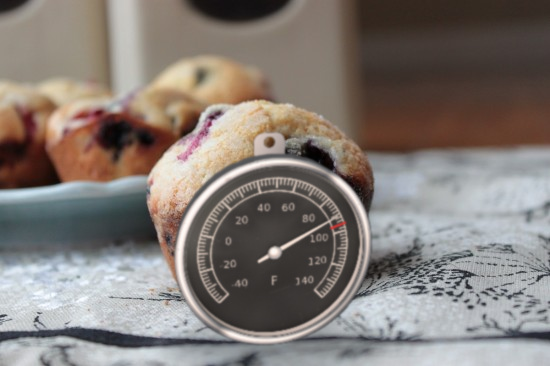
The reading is **90** °F
